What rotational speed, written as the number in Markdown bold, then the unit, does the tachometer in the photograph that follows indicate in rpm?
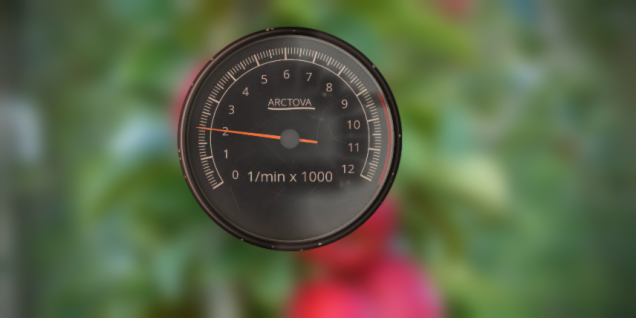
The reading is **2000** rpm
